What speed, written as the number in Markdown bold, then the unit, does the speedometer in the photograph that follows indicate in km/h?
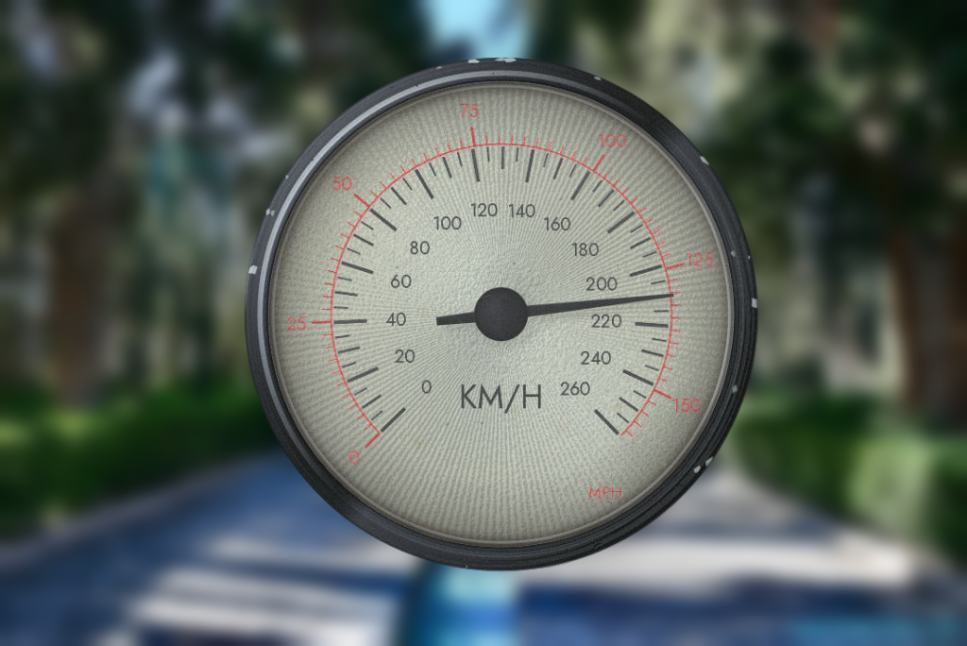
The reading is **210** km/h
